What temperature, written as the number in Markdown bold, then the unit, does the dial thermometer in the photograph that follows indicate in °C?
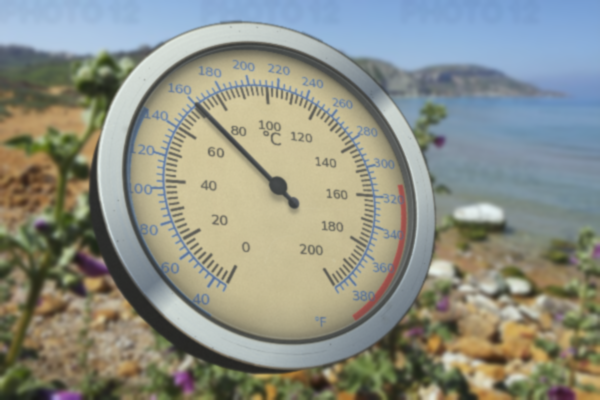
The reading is **70** °C
